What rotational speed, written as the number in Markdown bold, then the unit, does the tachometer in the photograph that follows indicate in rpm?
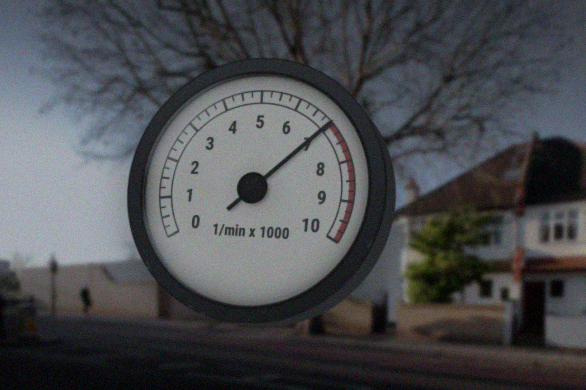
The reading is **7000** rpm
